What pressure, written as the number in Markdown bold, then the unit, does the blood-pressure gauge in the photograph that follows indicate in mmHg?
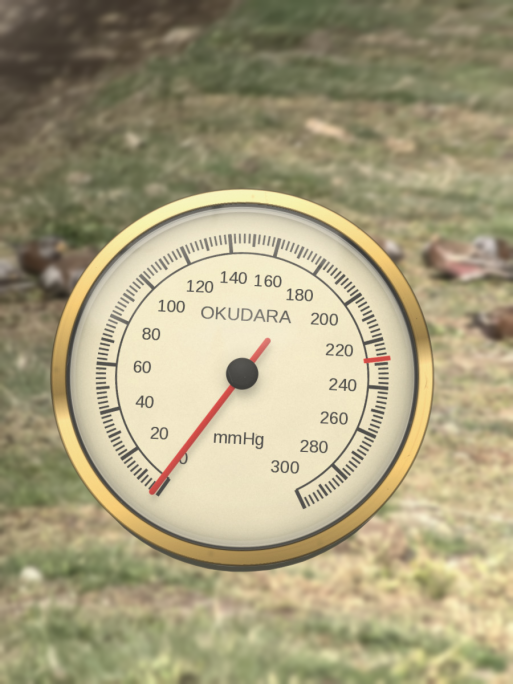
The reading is **2** mmHg
